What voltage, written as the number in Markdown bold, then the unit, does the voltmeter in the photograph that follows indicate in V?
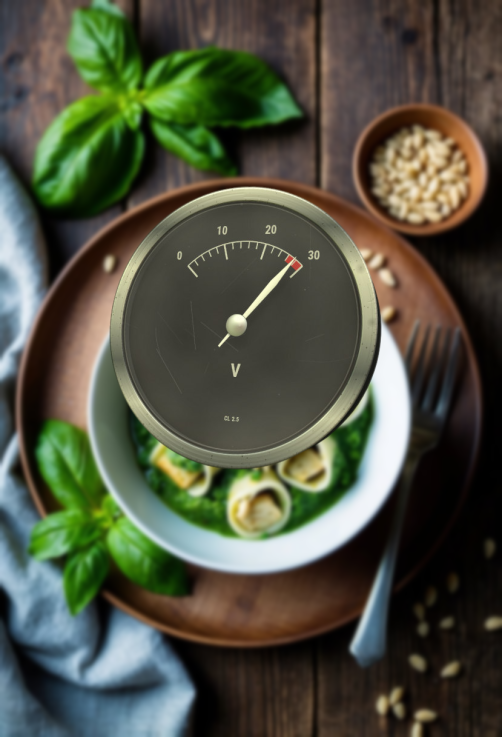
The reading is **28** V
